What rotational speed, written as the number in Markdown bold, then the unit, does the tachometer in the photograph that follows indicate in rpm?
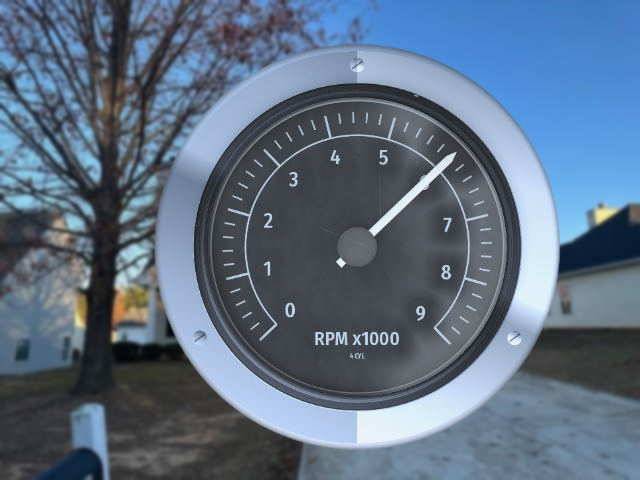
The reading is **6000** rpm
